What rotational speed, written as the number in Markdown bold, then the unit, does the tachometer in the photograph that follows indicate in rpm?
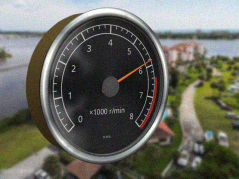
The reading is **5800** rpm
